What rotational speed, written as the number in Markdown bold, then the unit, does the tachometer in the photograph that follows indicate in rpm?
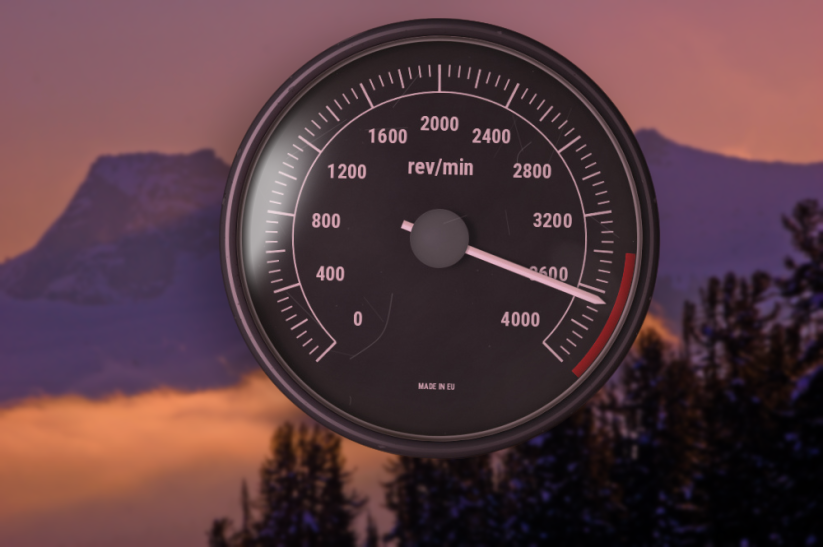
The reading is **3650** rpm
